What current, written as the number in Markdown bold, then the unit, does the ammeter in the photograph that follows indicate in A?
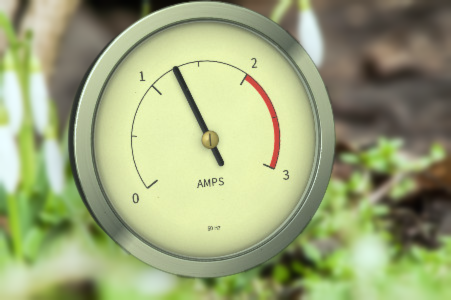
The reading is **1.25** A
